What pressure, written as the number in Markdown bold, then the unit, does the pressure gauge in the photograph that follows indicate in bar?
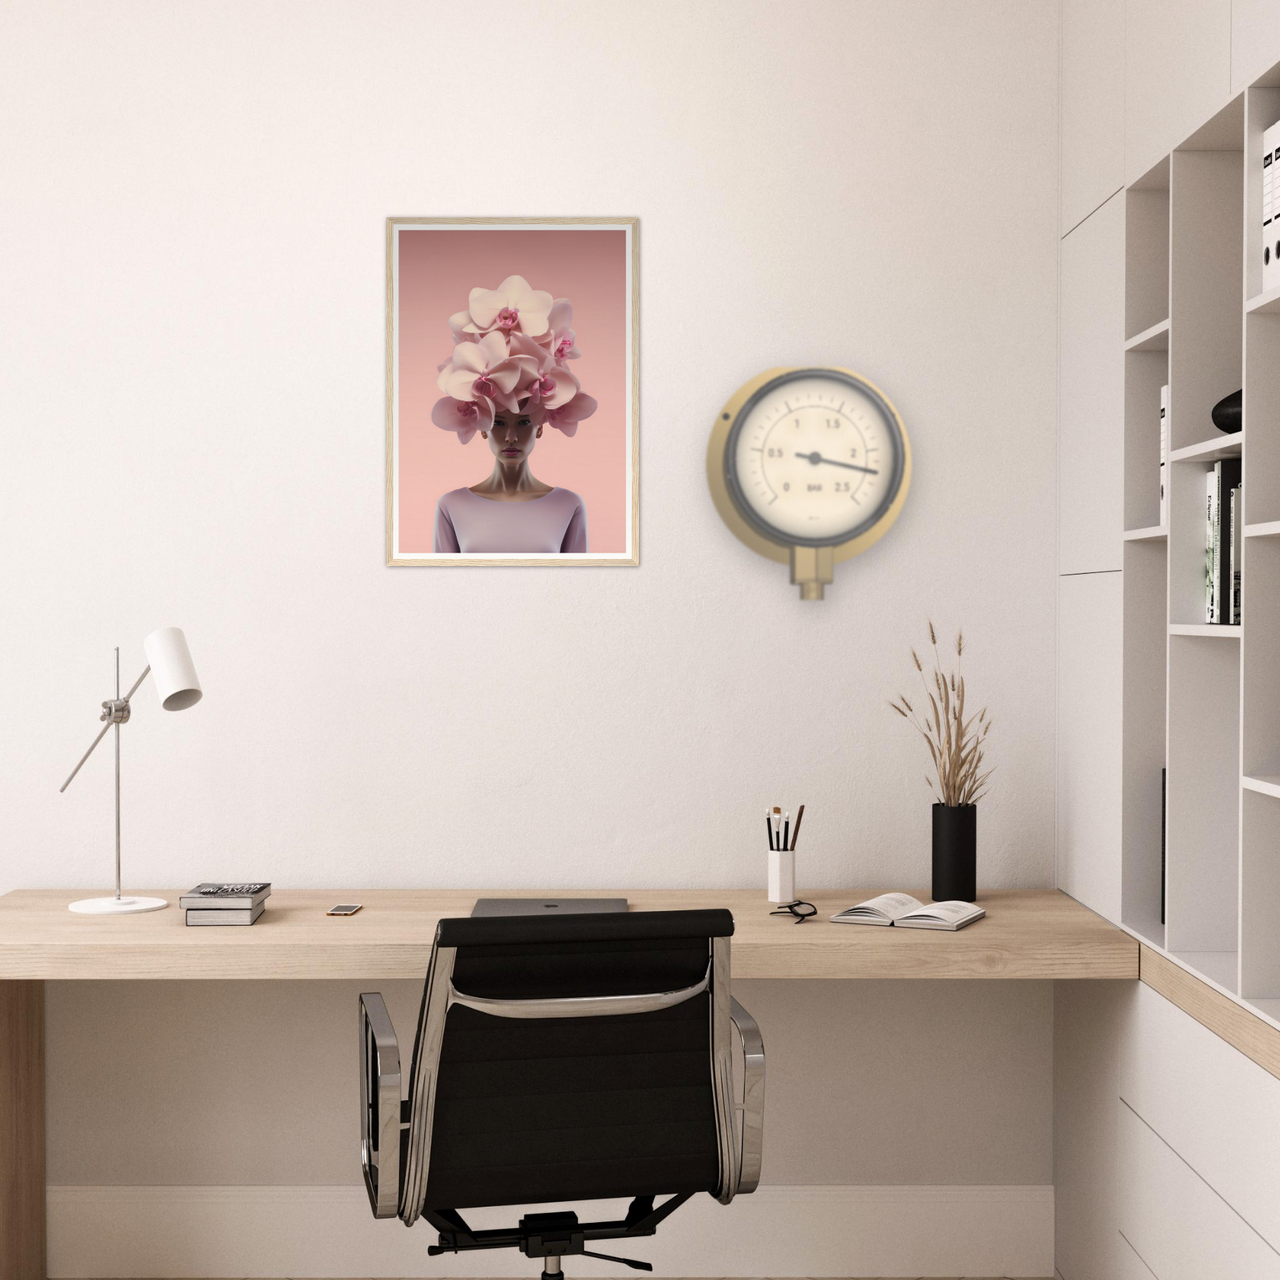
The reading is **2.2** bar
